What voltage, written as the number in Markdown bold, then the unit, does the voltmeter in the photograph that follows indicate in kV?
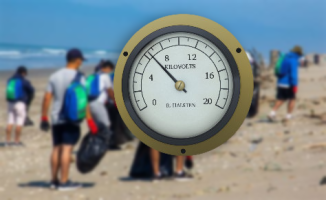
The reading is **6.5** kV
